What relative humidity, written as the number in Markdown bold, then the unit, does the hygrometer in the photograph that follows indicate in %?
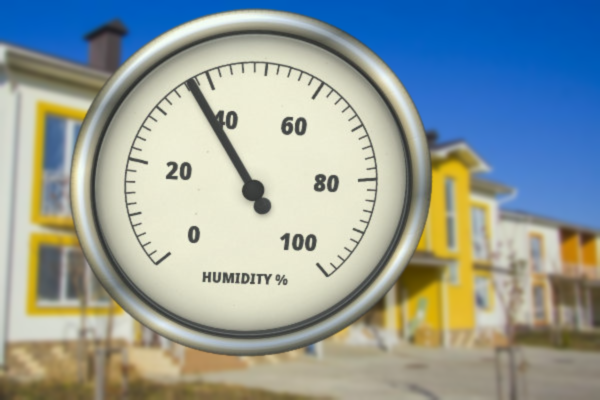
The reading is **37** %
